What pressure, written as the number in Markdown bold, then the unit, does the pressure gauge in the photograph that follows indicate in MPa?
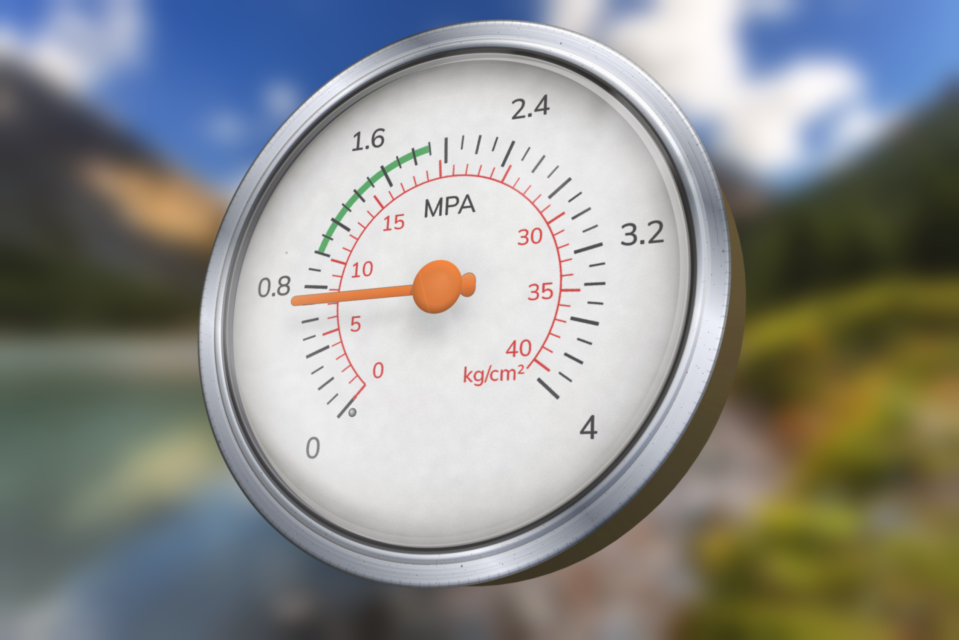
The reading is **0.7** MPa
